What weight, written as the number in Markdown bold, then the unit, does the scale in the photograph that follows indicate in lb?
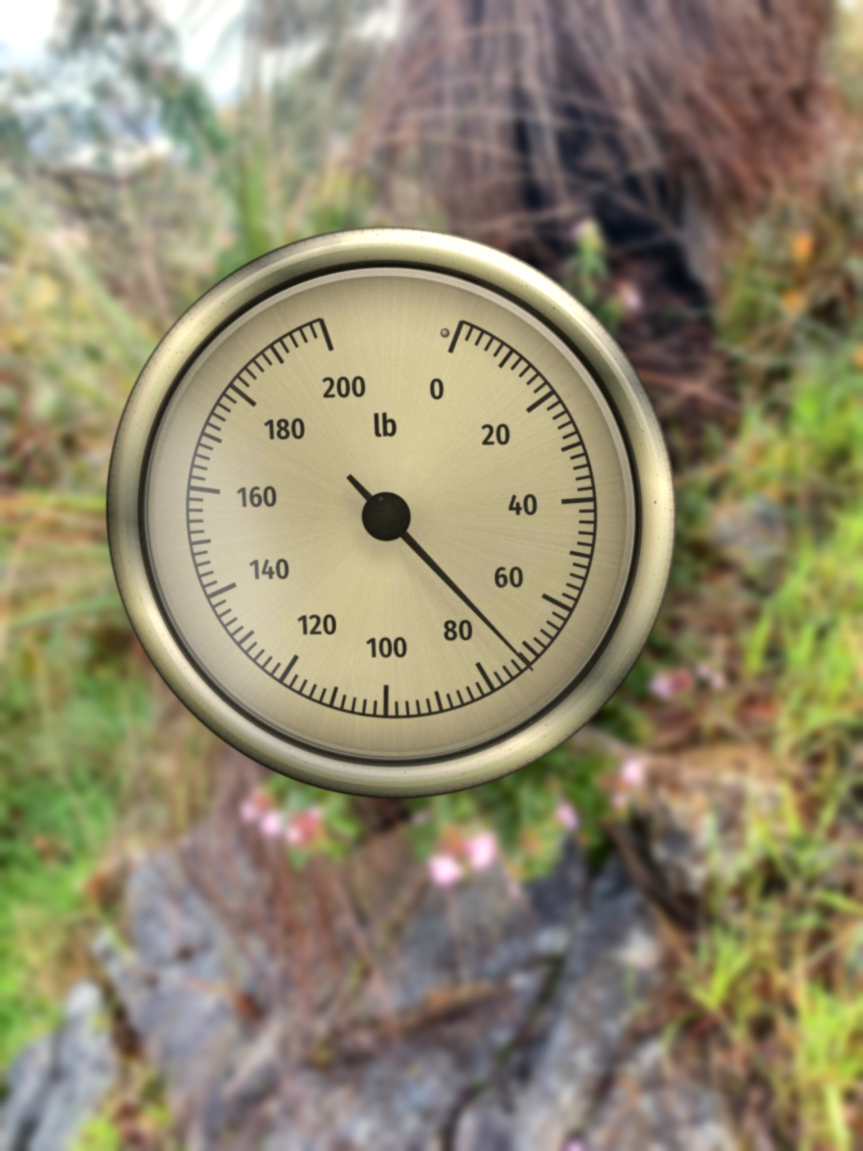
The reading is **72** lb
